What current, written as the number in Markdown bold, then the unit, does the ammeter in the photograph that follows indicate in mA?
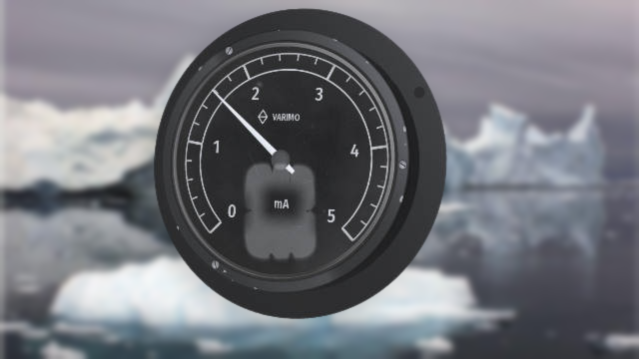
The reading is **1.6** mA
